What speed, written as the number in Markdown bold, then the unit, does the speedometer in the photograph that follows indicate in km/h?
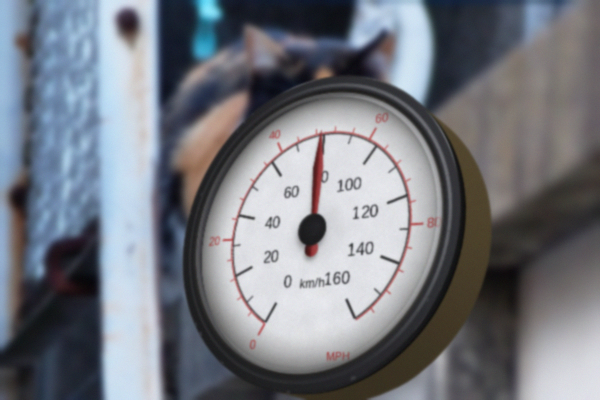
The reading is **80** km/h
